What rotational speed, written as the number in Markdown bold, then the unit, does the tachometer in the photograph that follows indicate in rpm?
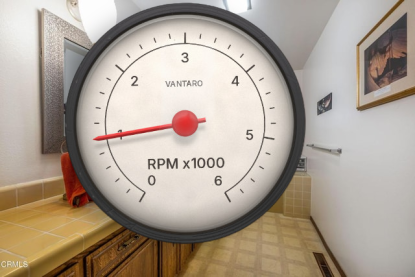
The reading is **1000** rpm
